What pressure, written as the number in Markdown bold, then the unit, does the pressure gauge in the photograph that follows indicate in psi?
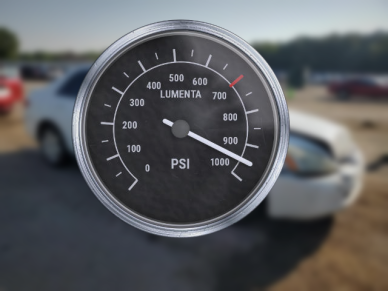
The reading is **950** psi
